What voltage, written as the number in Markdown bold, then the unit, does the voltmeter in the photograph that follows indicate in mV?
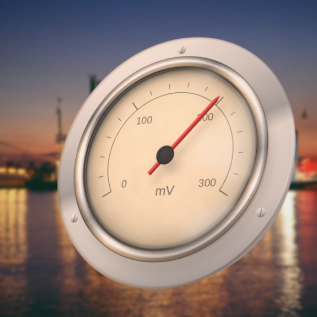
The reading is **200** mV
